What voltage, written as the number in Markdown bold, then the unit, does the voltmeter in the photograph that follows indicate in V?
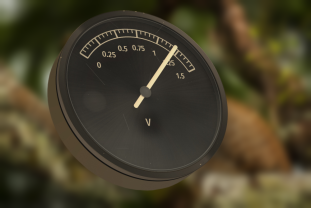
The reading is **1.2** V
